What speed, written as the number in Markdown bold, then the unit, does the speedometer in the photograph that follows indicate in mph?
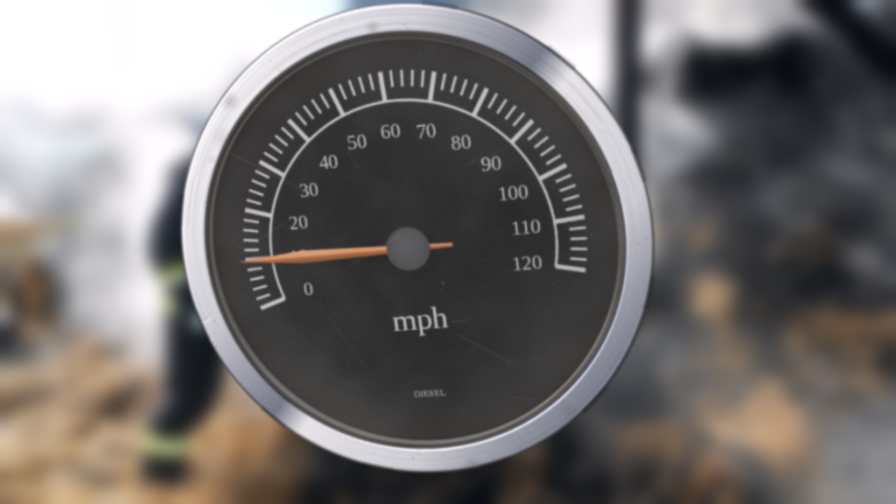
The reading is **10** mph
